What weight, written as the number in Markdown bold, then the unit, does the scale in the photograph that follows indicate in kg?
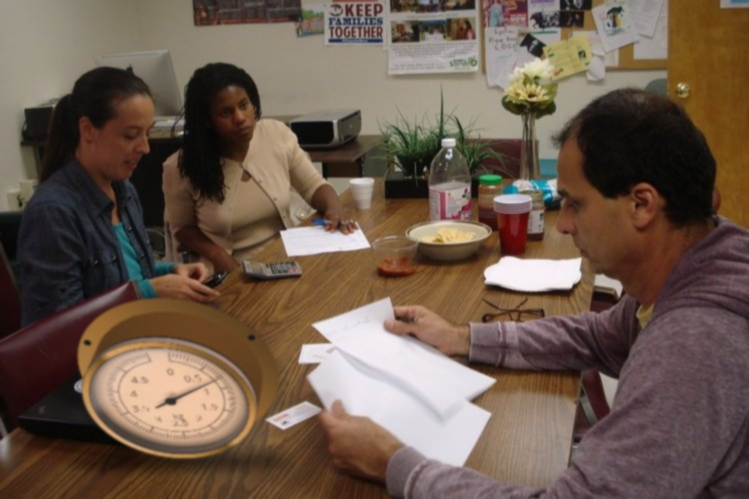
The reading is **0.75** kg
